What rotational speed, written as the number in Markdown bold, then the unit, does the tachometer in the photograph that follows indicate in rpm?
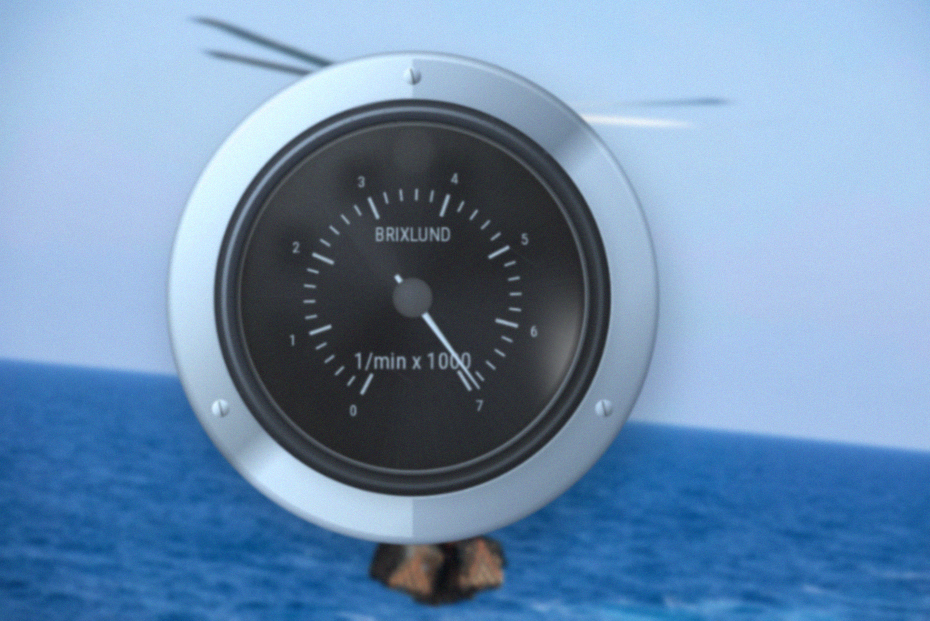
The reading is **6900** rpm
